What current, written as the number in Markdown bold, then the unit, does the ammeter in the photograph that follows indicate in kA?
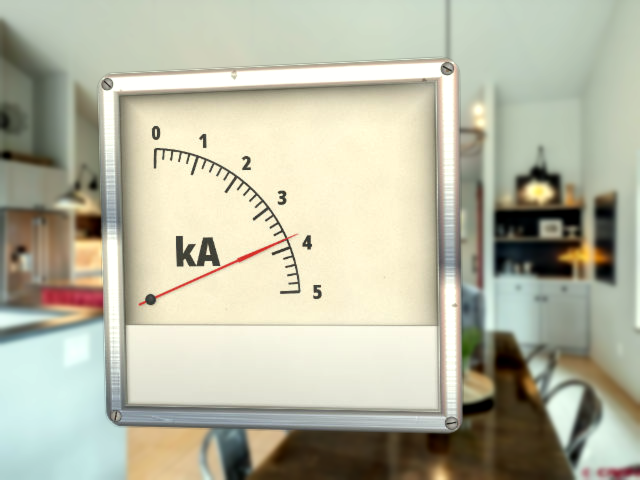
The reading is **3.8** kA
